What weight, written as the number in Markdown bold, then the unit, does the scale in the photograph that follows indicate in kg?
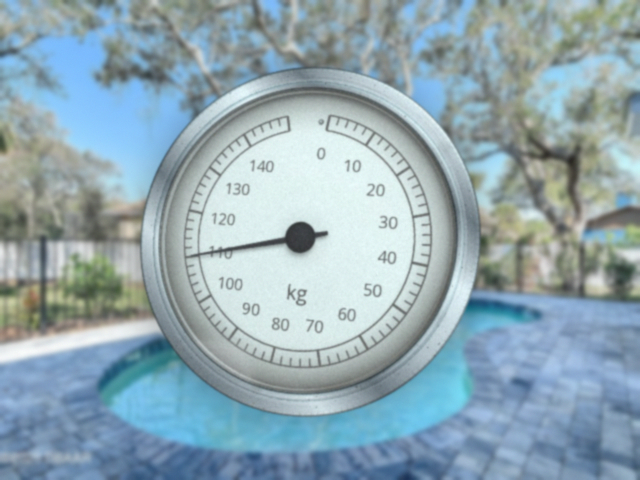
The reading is **110** kg
